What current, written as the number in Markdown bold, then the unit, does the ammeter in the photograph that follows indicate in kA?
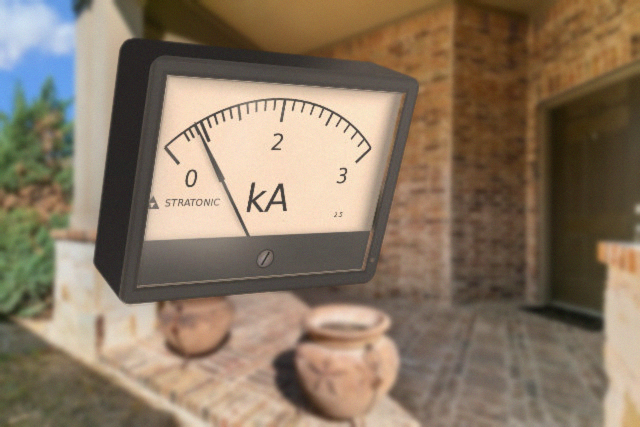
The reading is **0.9** kA
